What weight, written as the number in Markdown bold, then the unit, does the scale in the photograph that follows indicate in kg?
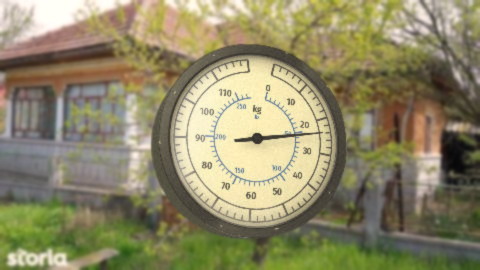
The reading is **24** kg
